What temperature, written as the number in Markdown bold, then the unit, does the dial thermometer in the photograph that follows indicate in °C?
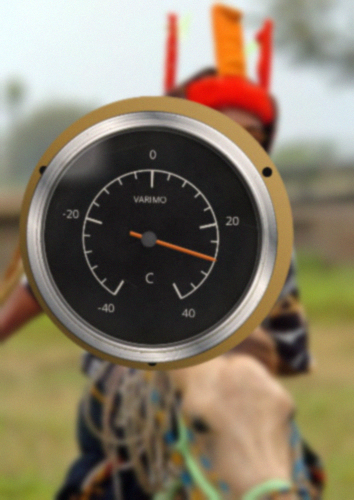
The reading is **28** °C
